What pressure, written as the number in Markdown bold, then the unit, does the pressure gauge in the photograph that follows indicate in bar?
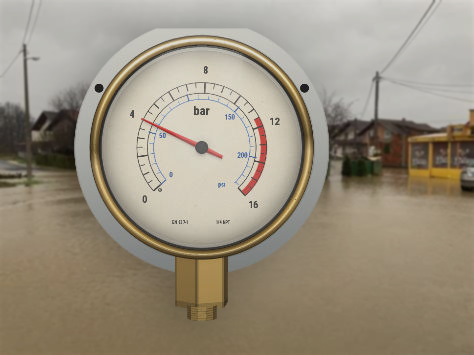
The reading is **4** bar
